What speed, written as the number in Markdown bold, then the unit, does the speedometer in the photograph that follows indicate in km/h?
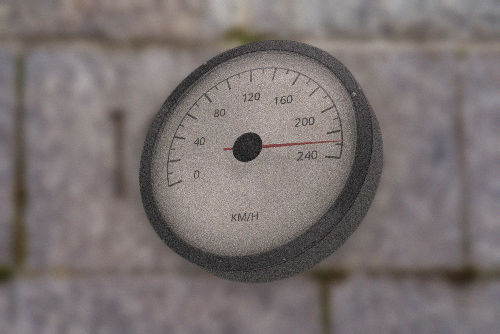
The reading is **230** km/h
